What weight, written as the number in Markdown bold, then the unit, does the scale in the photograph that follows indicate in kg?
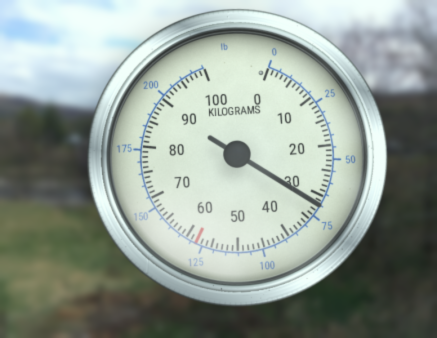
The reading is **32** kg
